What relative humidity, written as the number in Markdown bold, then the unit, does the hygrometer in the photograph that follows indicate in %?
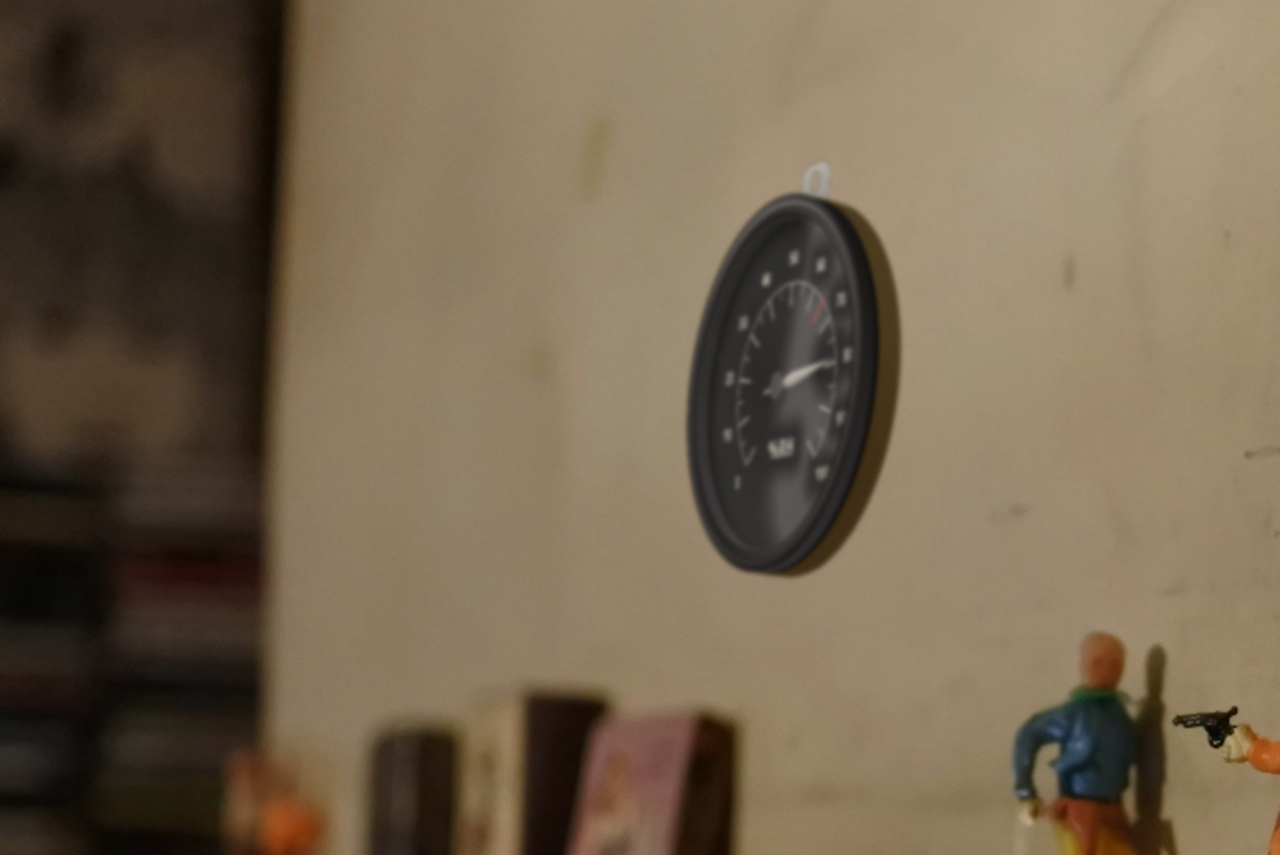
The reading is **80** %
